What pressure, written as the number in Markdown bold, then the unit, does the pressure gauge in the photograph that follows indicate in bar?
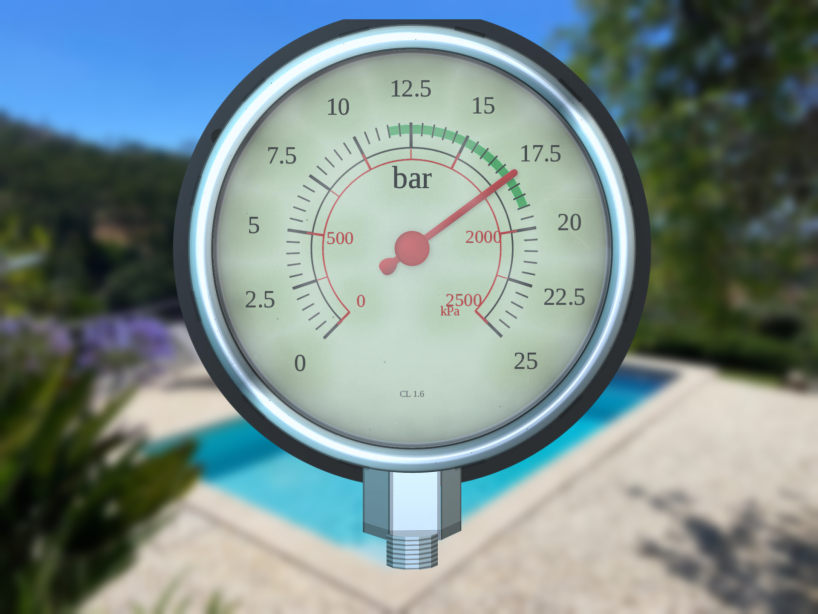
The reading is **17.5** bar
